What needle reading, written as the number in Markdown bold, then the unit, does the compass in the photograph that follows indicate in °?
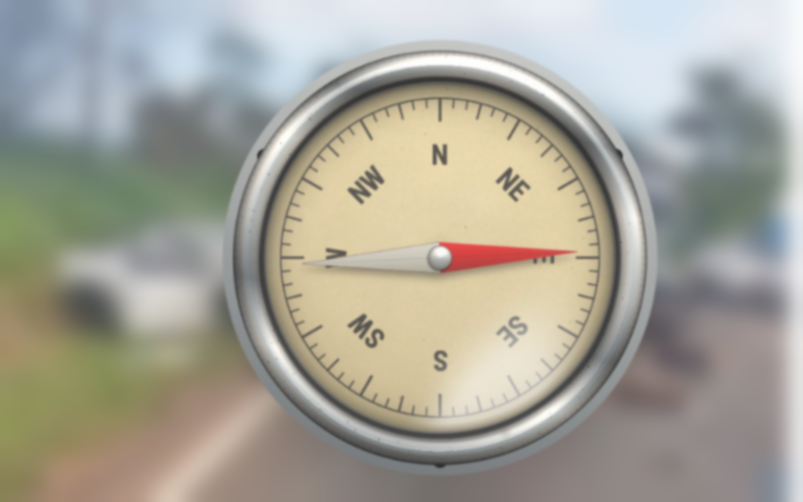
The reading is **87.5** °
